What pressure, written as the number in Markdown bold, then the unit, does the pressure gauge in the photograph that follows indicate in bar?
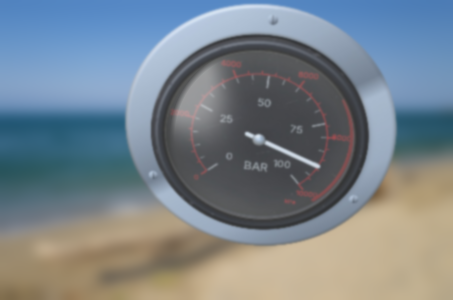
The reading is **90** bar
